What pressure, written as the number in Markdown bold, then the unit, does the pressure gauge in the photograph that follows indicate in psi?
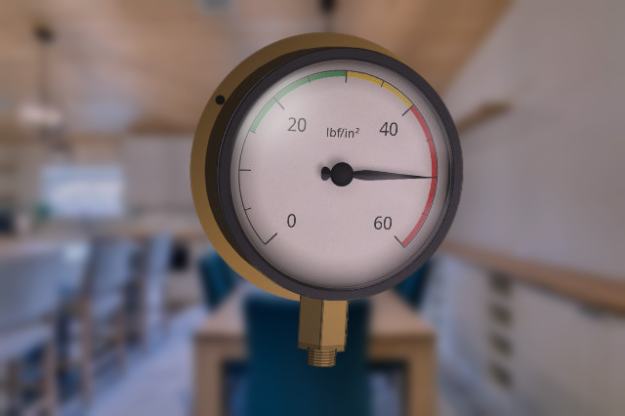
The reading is **50** psi
